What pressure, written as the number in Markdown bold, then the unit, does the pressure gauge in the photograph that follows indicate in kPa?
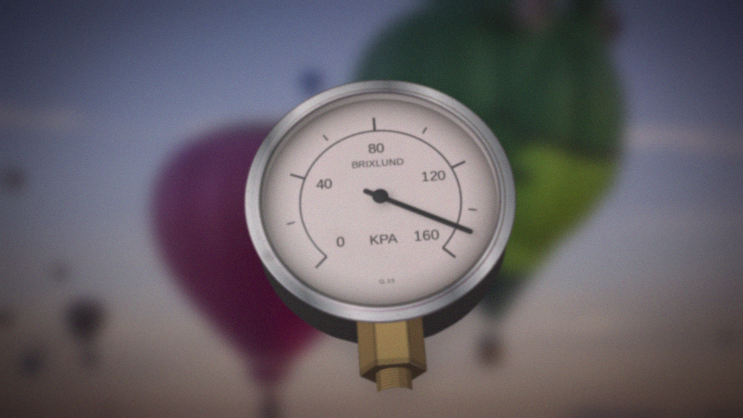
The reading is **150** kPa
